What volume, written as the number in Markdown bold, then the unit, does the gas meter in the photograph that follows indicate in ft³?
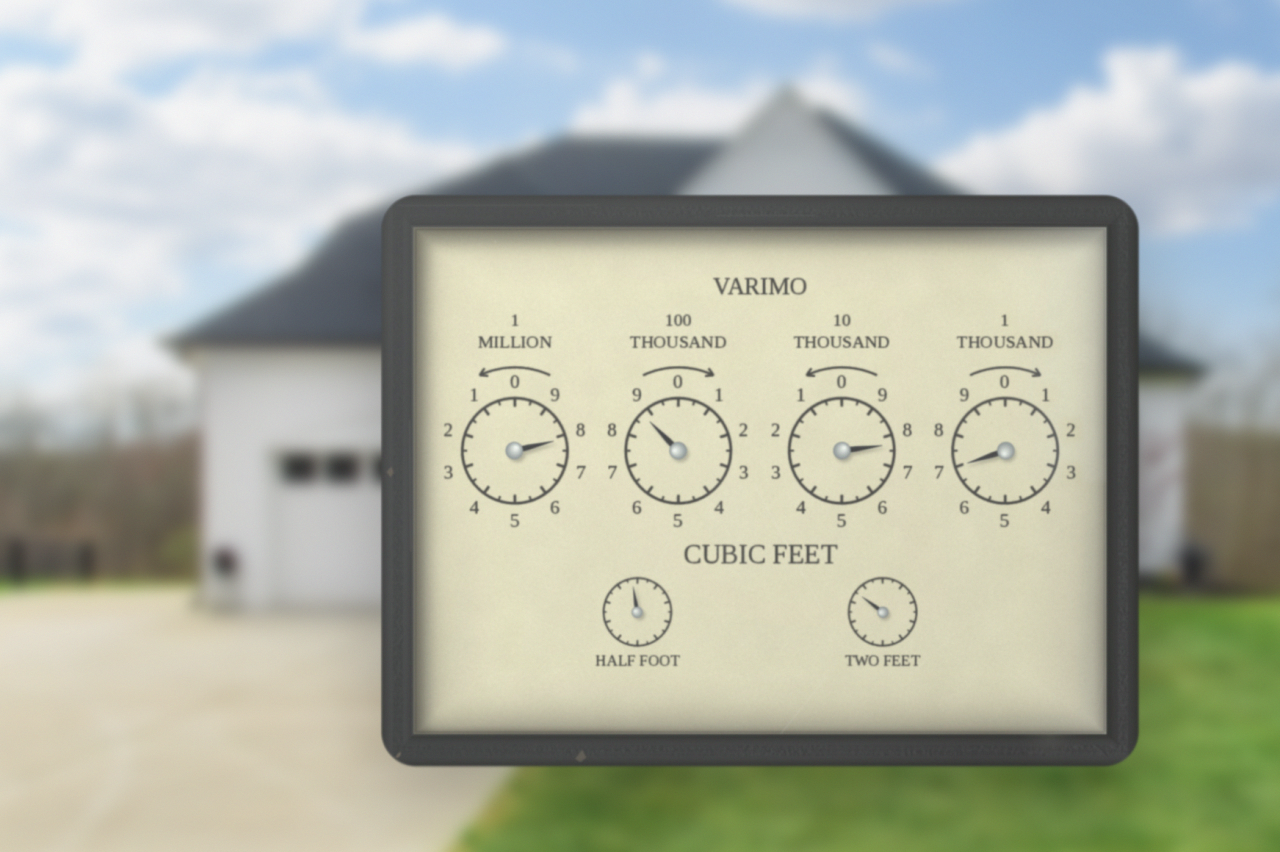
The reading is **787700** ft³
